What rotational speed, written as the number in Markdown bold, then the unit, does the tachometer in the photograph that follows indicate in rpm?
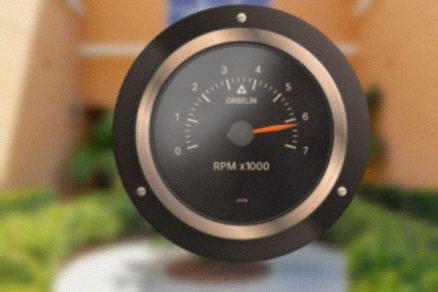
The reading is **6200** rpm
